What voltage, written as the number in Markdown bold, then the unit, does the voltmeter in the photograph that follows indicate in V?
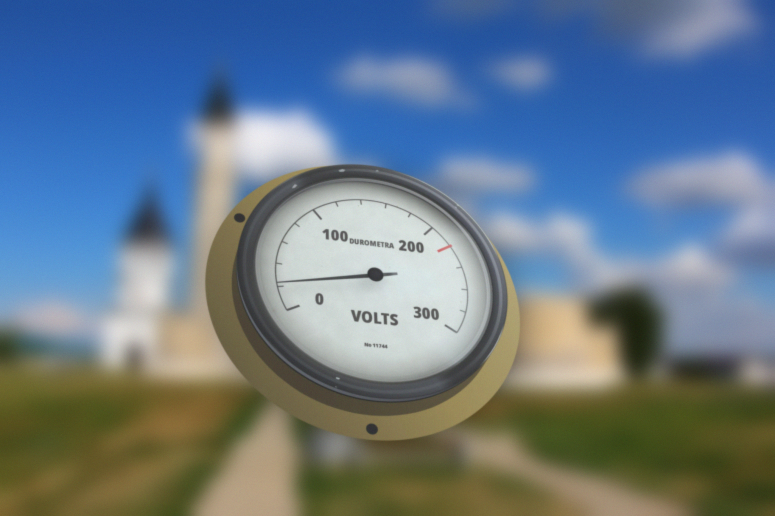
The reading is **20** V
